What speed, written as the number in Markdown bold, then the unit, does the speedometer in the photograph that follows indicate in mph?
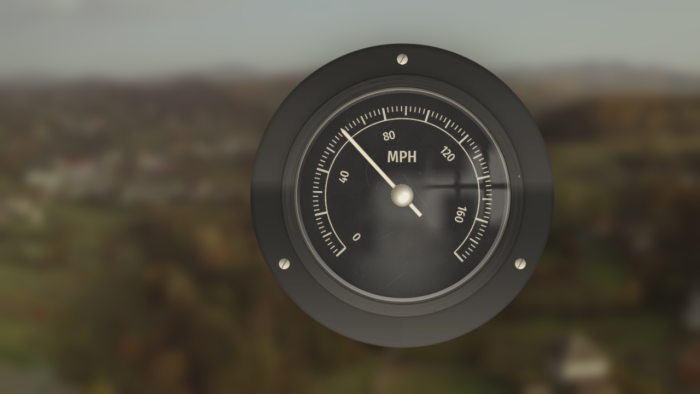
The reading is **60** mph
